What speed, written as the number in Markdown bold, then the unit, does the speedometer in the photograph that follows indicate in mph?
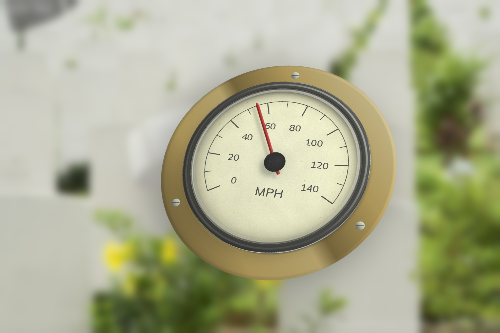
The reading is **55** mph
